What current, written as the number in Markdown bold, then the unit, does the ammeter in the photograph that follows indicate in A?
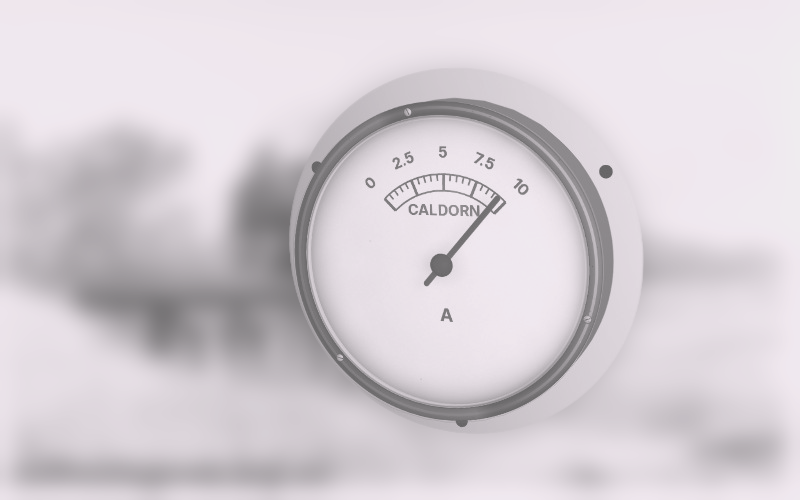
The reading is **9.5** A
